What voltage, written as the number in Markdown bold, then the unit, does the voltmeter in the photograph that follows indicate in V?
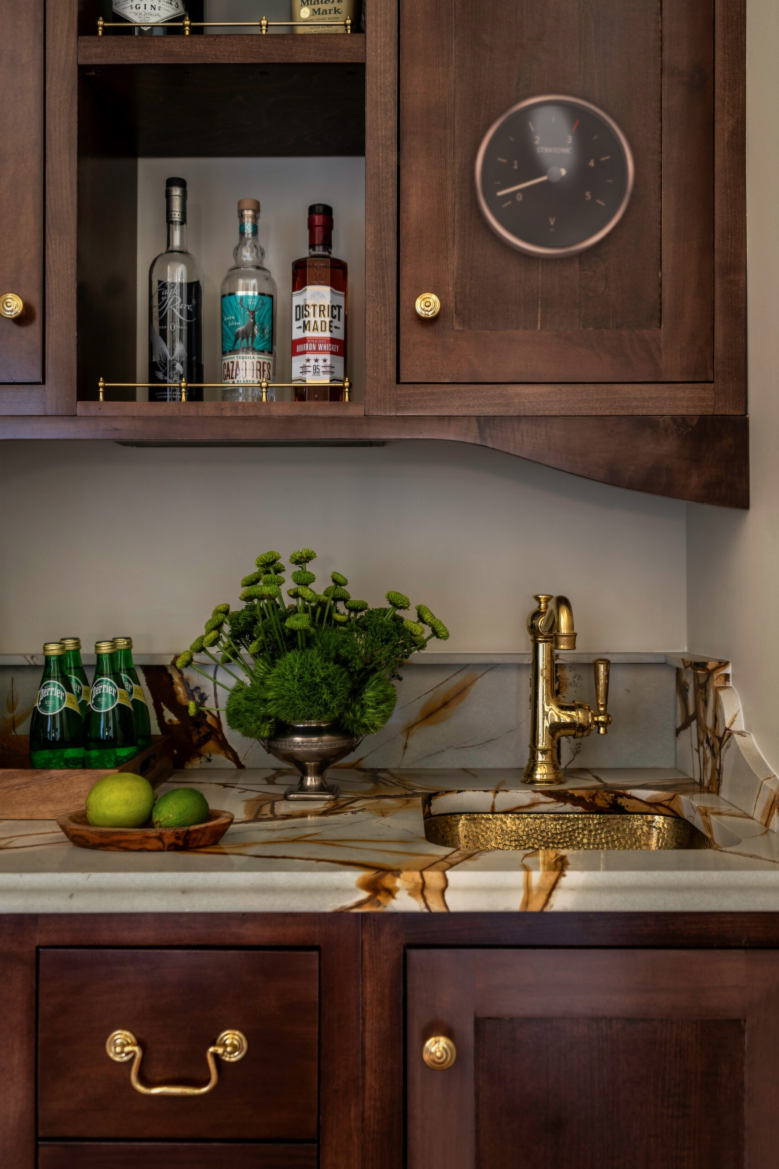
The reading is **0.25** V
